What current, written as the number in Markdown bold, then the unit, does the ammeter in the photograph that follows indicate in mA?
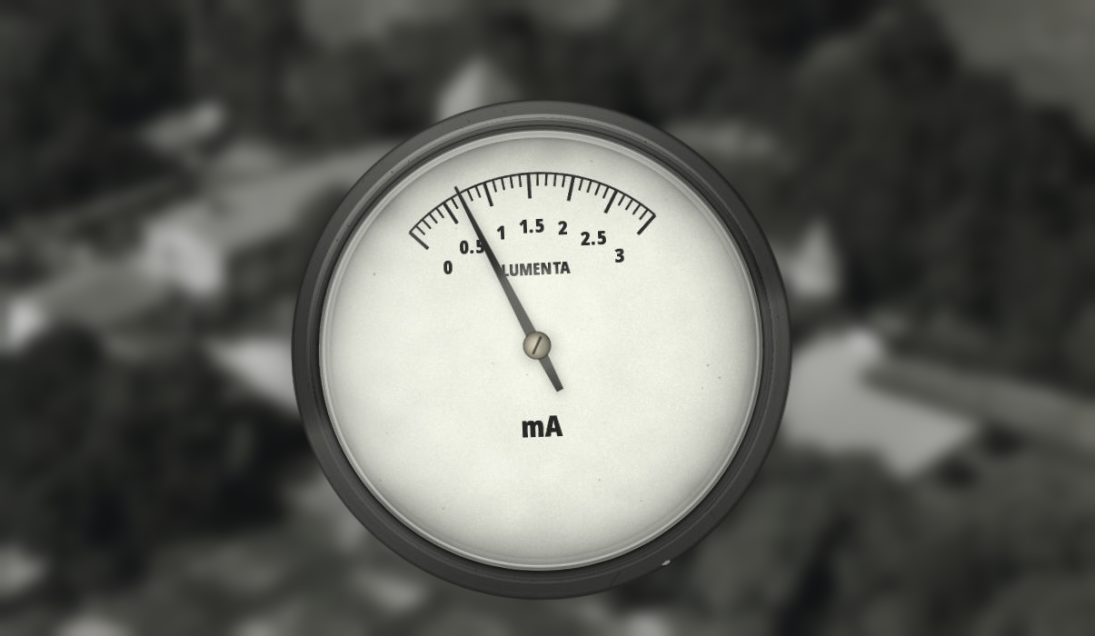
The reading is **0.7** mA
